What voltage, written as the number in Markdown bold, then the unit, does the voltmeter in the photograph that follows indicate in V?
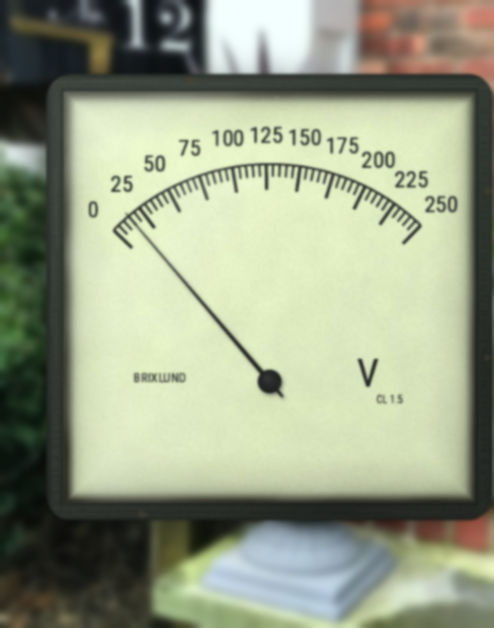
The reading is **15** V
